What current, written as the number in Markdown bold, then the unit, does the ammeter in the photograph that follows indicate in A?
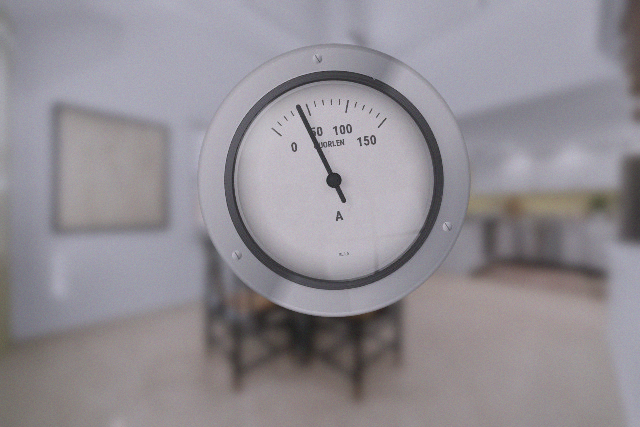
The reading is **40** A
